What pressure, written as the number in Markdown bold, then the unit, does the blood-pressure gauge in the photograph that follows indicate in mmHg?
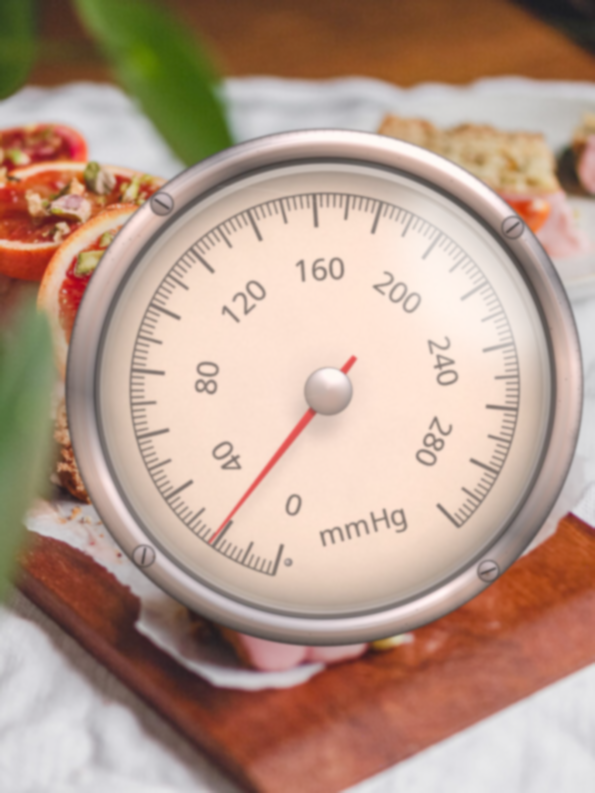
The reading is **22** mmHg
